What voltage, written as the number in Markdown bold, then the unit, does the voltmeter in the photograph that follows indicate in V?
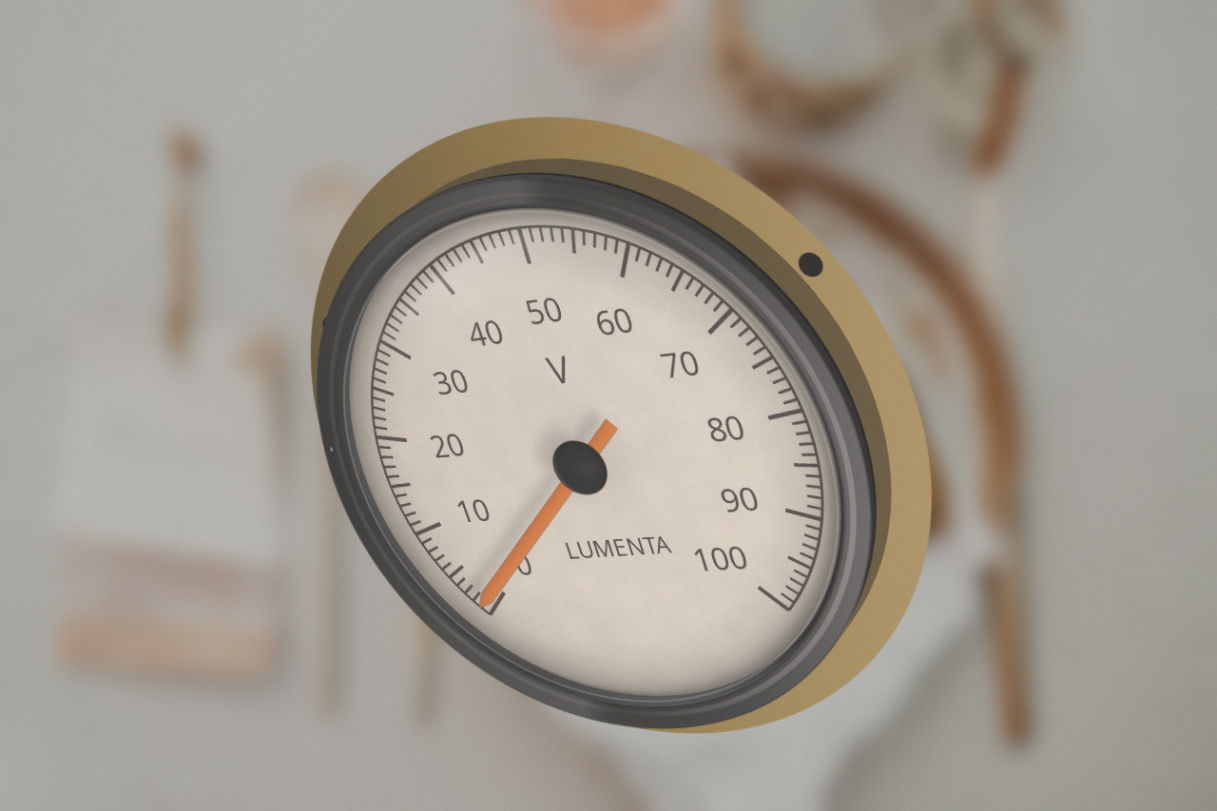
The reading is **1** V
